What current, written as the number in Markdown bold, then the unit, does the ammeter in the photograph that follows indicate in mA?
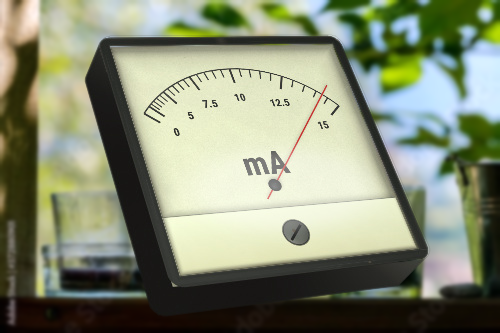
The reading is **14.25** mA
